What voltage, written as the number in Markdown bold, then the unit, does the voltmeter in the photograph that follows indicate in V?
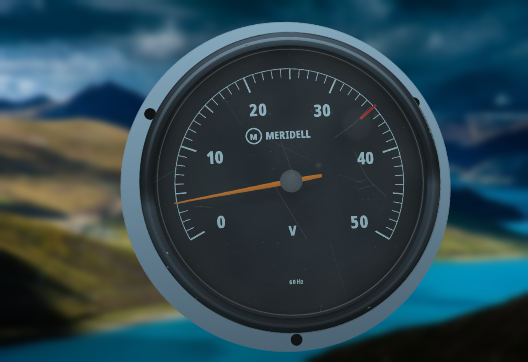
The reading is **4** V
